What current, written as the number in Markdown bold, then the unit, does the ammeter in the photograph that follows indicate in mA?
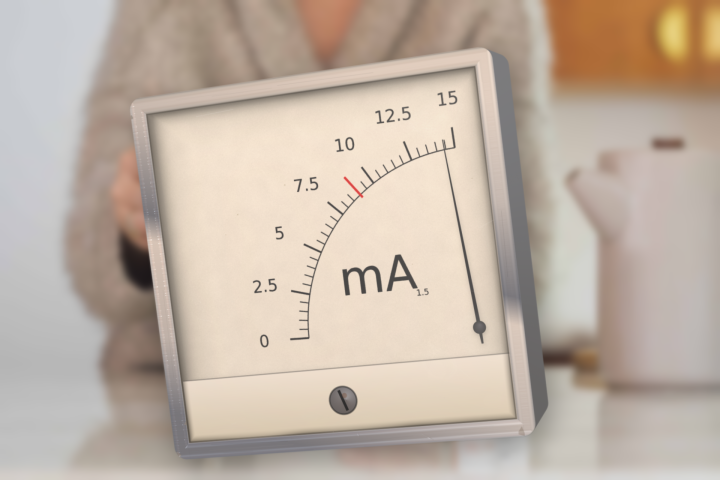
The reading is **14.5** mA
